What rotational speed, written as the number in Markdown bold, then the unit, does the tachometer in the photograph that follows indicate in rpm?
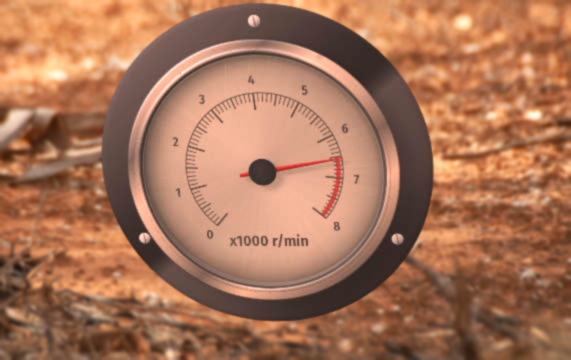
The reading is **6500** rpm
